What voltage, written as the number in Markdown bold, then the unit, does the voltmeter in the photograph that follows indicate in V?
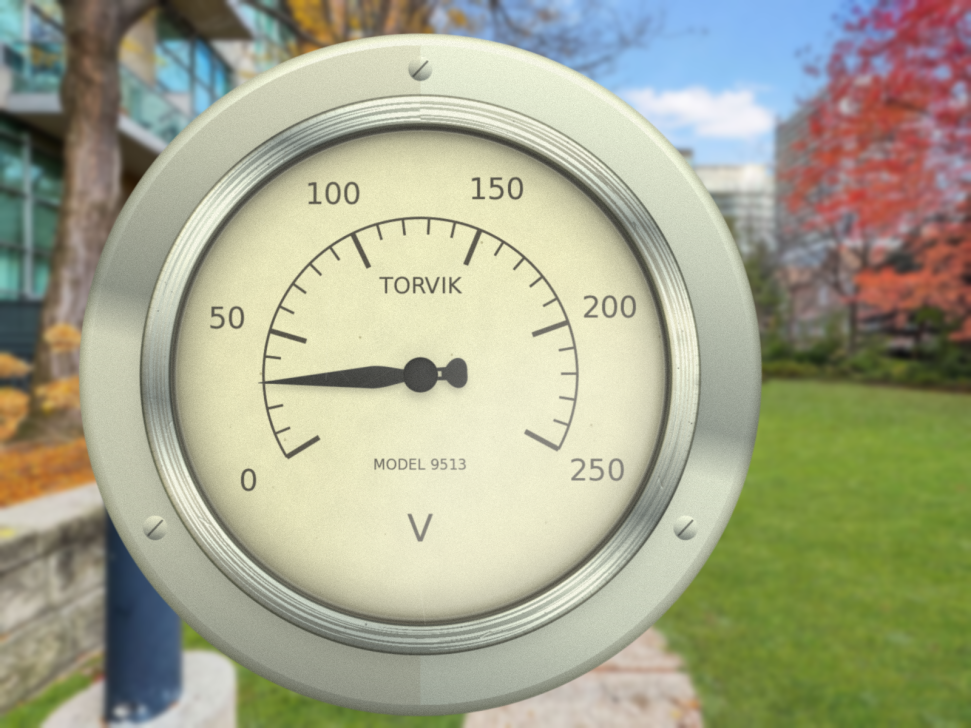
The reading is **30** V
